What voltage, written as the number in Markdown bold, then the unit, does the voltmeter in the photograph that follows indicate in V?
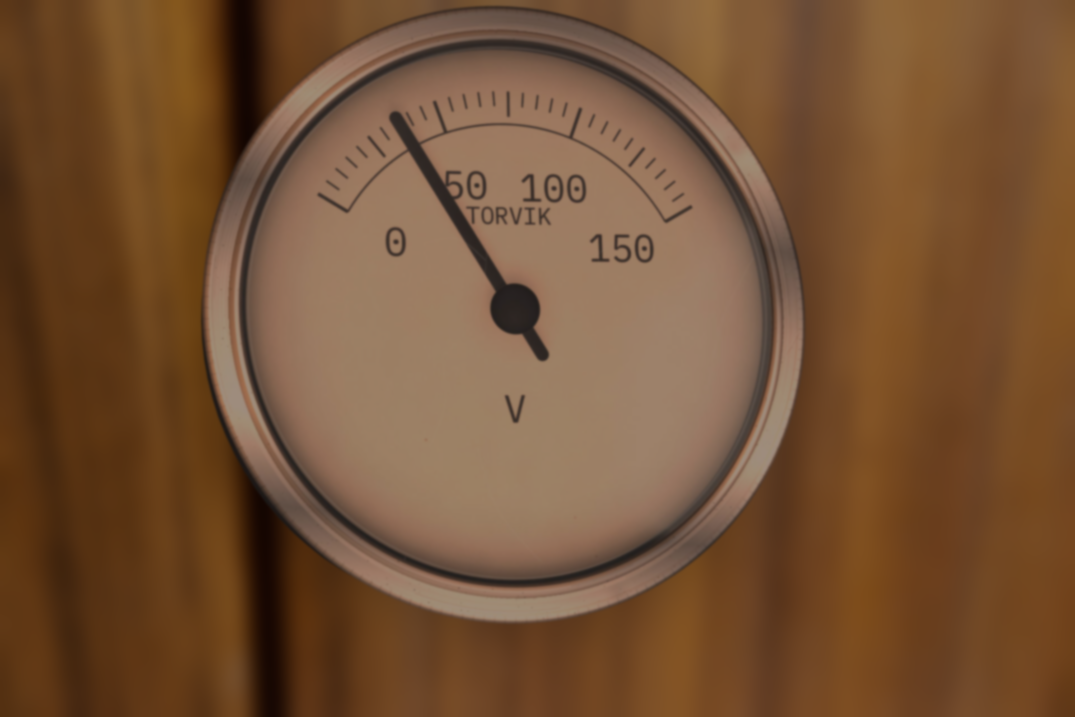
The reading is **35** V
